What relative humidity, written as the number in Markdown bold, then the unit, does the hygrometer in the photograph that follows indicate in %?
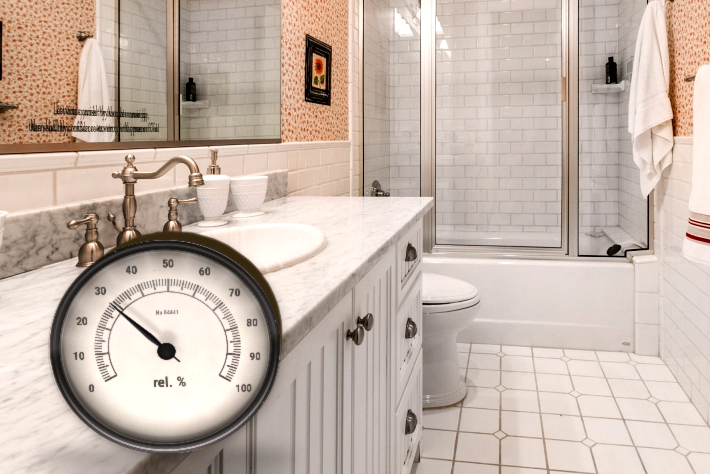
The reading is **30** %
